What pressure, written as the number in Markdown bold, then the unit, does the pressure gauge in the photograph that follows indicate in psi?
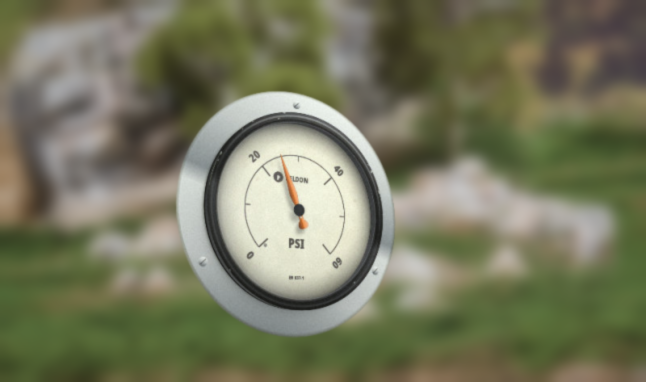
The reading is **25** psi
